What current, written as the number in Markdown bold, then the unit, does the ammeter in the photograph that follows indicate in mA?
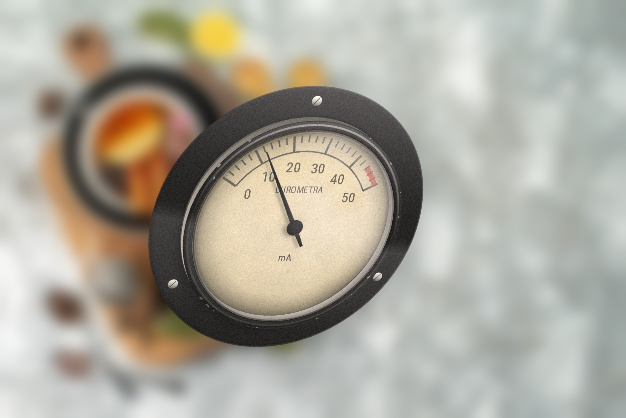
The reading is **12** mA
